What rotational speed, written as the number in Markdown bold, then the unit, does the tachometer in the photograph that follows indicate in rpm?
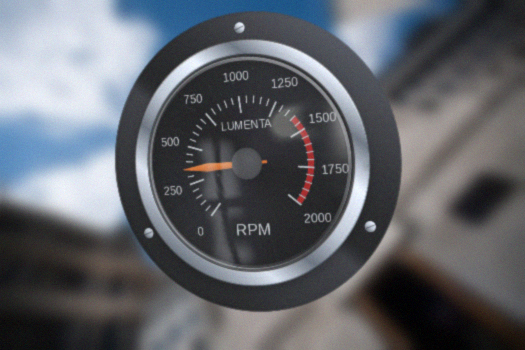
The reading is **350** rpm
